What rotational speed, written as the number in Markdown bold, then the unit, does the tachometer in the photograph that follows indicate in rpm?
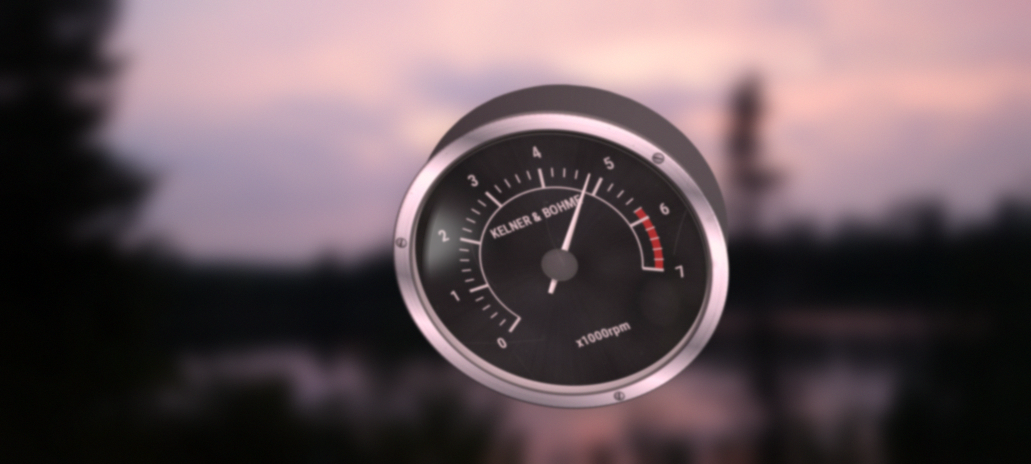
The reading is **4800** rpm
